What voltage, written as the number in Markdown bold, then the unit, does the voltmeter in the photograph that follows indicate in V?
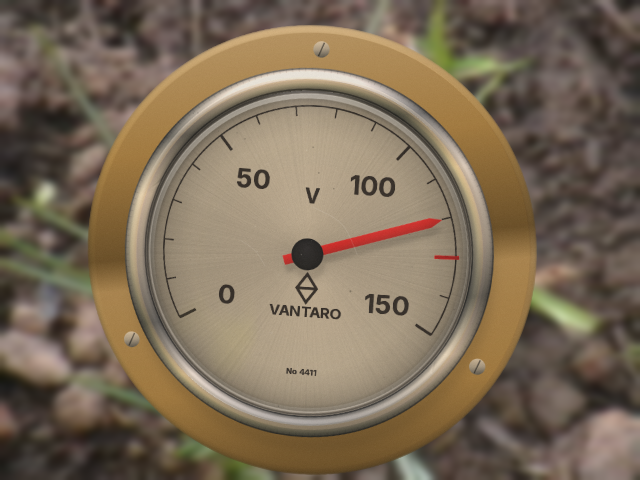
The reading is **120** V
